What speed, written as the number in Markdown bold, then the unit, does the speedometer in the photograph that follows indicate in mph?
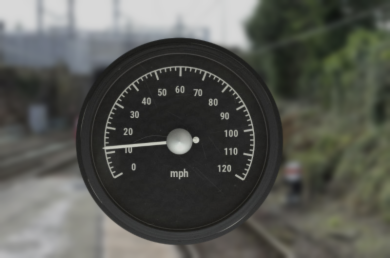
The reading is **12** mph
